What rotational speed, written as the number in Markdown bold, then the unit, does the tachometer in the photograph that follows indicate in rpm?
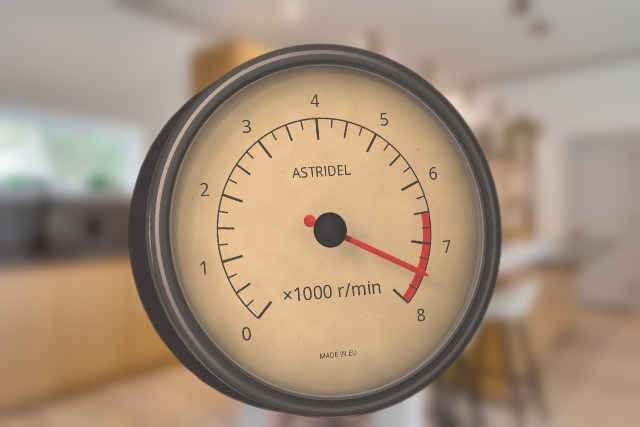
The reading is **7500** rpm
